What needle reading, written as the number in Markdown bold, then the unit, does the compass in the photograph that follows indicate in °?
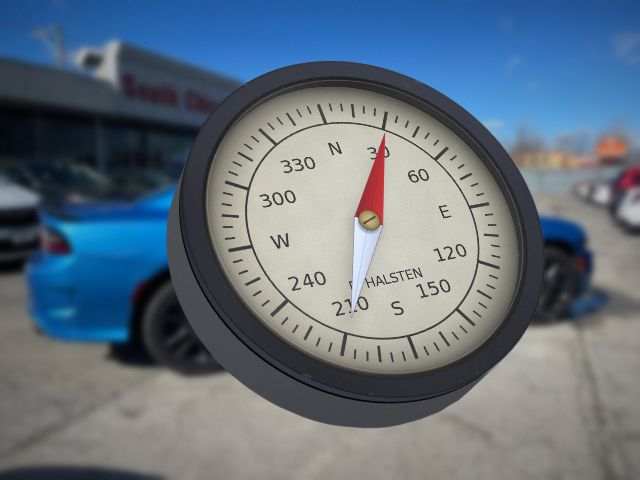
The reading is **30** °
